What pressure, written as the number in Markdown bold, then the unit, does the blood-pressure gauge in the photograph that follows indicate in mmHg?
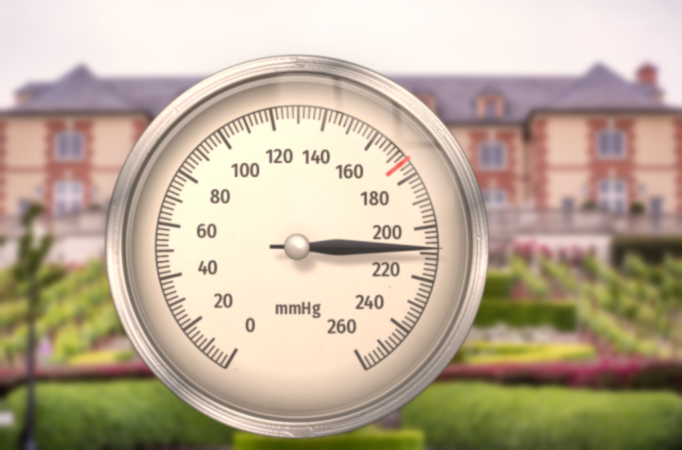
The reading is **208** mmHg
